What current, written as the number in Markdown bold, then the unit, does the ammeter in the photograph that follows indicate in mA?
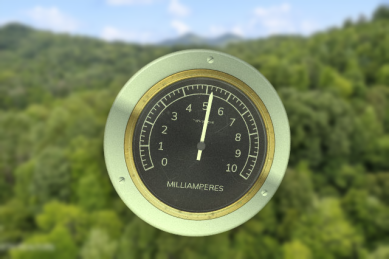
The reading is **5.2** mA
